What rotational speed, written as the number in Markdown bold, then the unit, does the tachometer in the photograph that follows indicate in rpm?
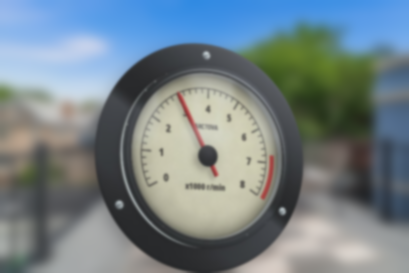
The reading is **3000** rpm
